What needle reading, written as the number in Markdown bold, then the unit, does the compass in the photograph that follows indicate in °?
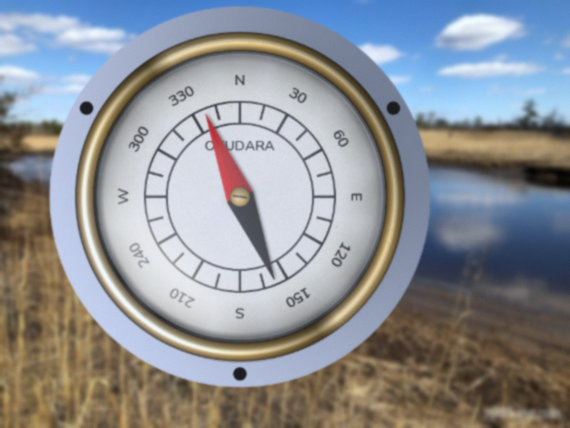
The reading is **337.5** °
